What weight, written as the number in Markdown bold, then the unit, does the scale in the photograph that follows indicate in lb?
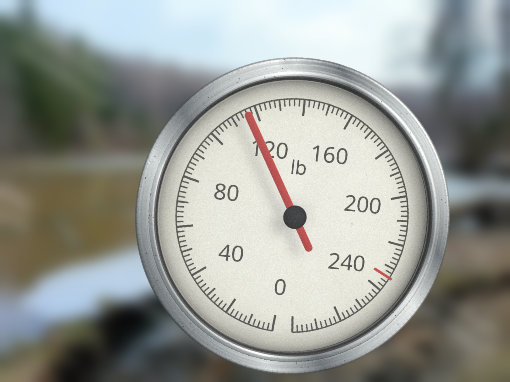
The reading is **116** lb
